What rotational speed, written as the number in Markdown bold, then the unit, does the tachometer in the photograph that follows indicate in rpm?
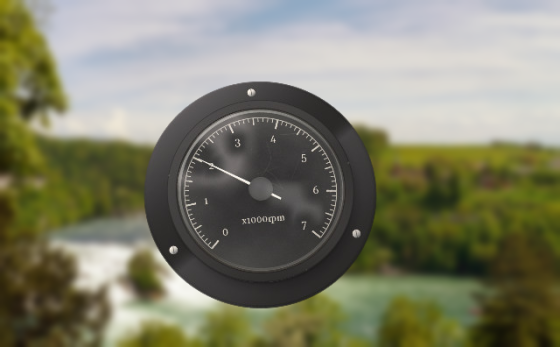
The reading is **2000** rpm
